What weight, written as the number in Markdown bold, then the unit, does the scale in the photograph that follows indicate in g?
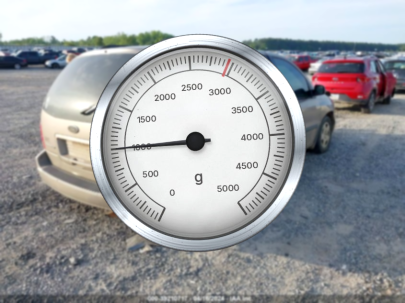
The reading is **1000** g
